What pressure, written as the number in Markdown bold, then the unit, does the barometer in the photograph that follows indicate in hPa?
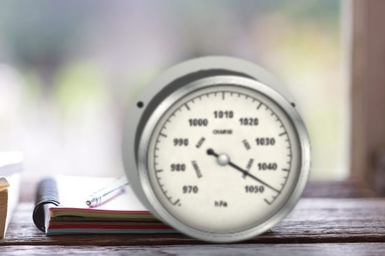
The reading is **1046** hPa
